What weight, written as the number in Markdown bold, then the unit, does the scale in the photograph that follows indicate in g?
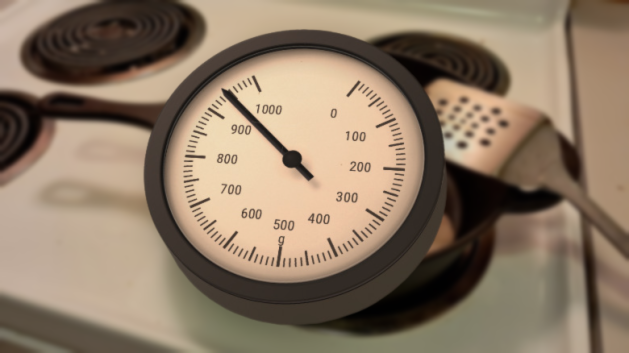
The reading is **940** g
